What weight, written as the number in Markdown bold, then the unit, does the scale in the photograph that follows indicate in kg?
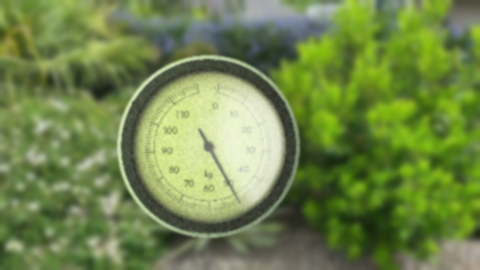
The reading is **50** kg
